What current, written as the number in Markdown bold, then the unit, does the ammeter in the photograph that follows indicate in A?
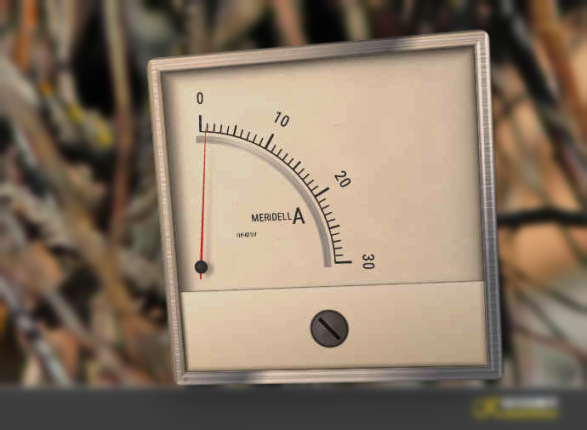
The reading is **1** A
